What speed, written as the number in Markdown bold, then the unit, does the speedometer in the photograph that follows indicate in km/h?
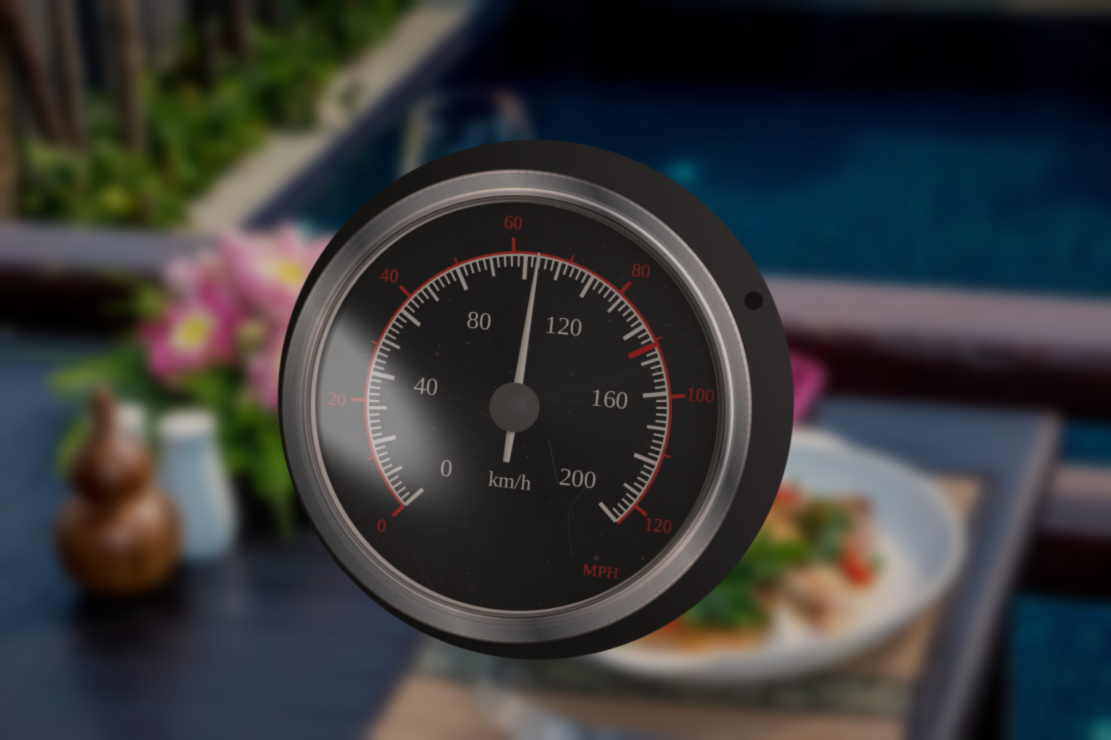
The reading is **104** km/h
